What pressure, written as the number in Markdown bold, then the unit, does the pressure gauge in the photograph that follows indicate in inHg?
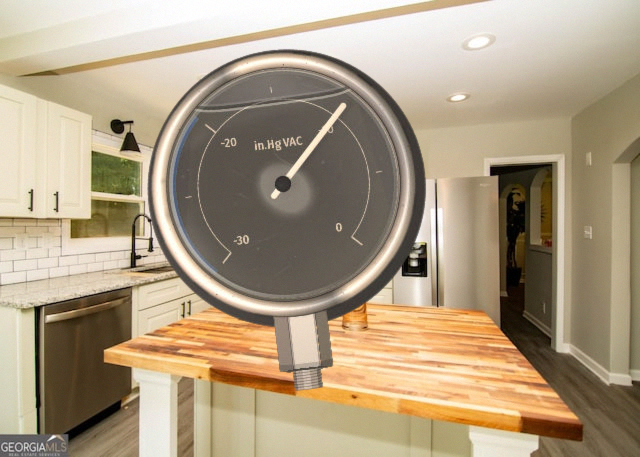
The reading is **-10** inHg
